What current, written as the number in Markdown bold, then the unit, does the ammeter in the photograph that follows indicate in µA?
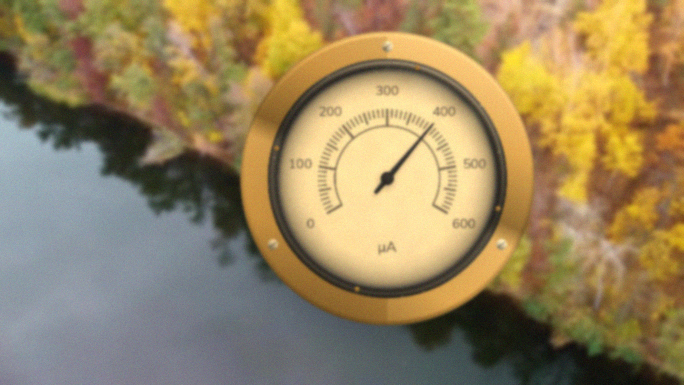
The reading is **400** µA
